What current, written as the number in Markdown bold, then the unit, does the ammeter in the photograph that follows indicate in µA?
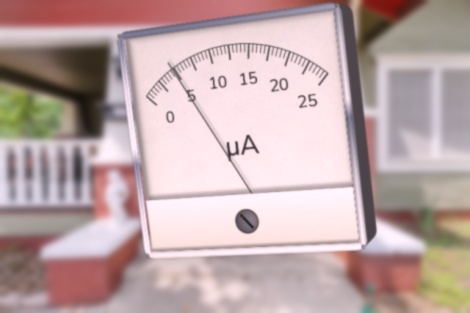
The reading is **5** µA
